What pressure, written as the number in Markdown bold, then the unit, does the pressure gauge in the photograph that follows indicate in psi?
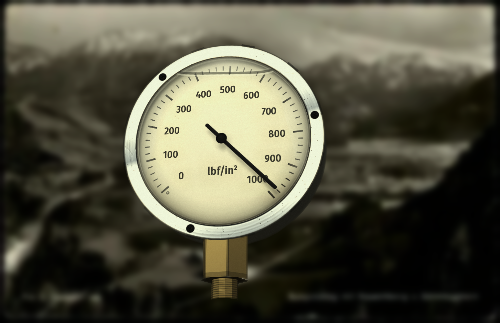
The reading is **980** psi
